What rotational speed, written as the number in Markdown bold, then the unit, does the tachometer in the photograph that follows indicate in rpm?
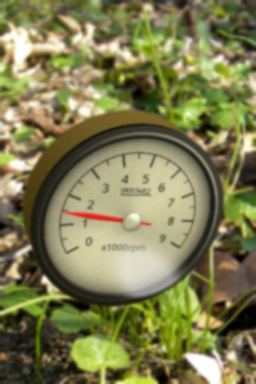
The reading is **1500** rpm
